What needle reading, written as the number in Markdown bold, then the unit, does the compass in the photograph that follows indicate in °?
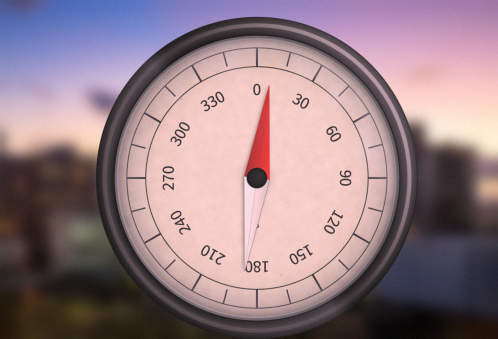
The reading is **7.5** °
